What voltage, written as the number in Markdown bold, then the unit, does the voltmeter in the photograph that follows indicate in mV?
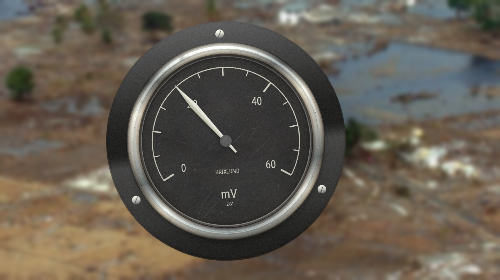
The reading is **20** mV
